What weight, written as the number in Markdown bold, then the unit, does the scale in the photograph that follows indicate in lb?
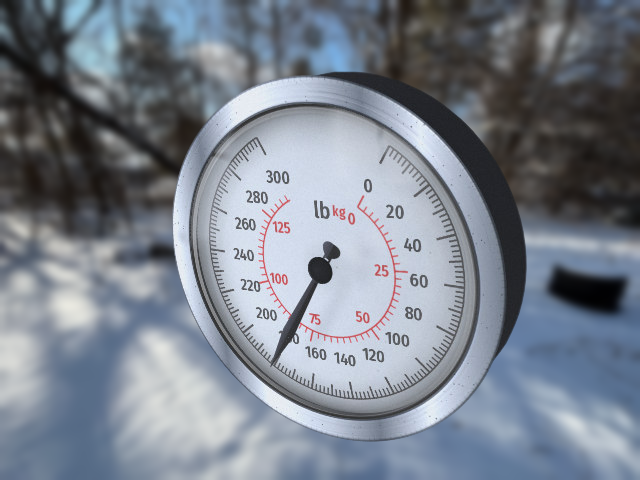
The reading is **180** lb
